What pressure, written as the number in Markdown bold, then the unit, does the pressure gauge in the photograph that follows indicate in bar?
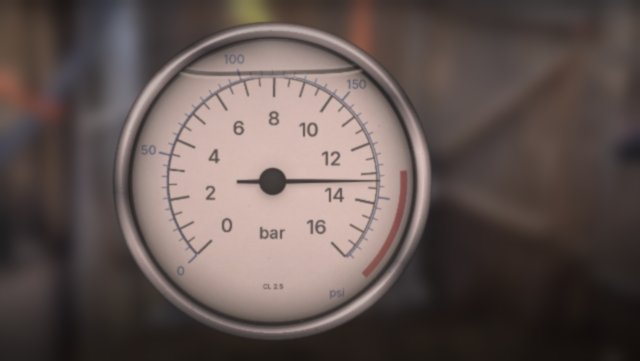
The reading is **13.25** bar
